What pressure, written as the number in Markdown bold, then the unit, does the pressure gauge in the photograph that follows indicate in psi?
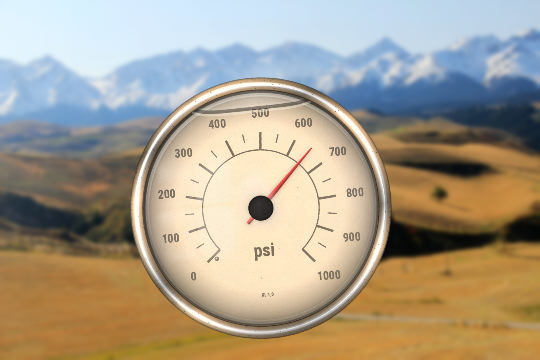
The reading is **650** psi
